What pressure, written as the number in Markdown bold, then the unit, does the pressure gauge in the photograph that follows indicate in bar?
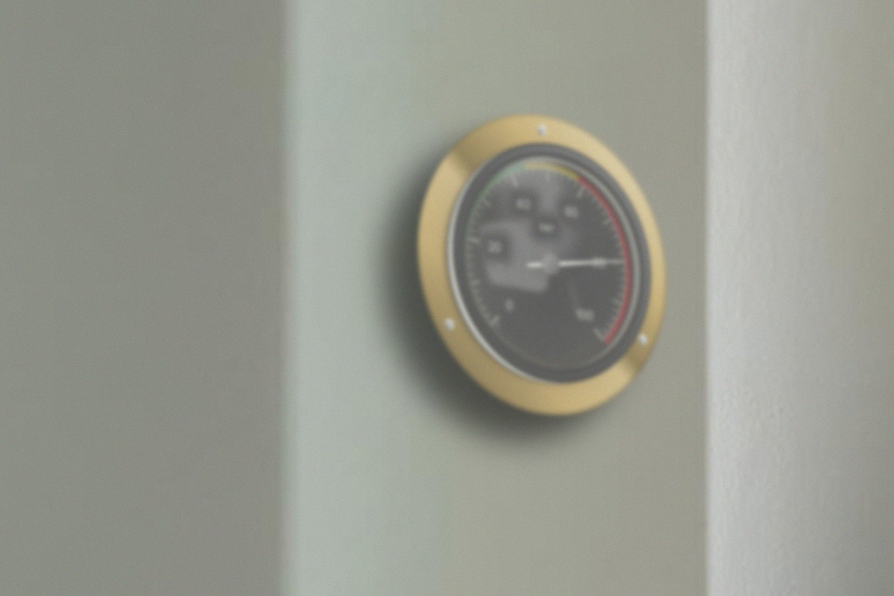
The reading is **80** bar
